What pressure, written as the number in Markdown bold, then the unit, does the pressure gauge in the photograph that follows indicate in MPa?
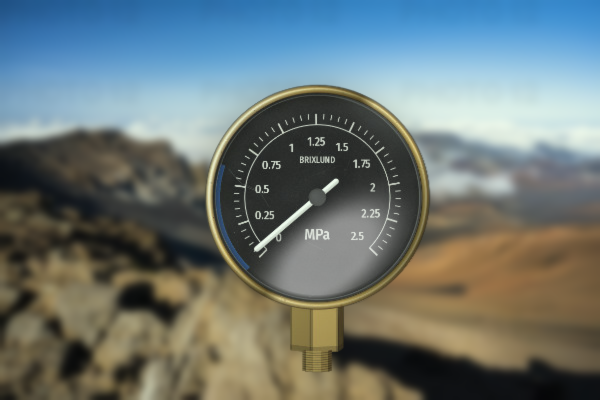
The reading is **0.05** MPa
